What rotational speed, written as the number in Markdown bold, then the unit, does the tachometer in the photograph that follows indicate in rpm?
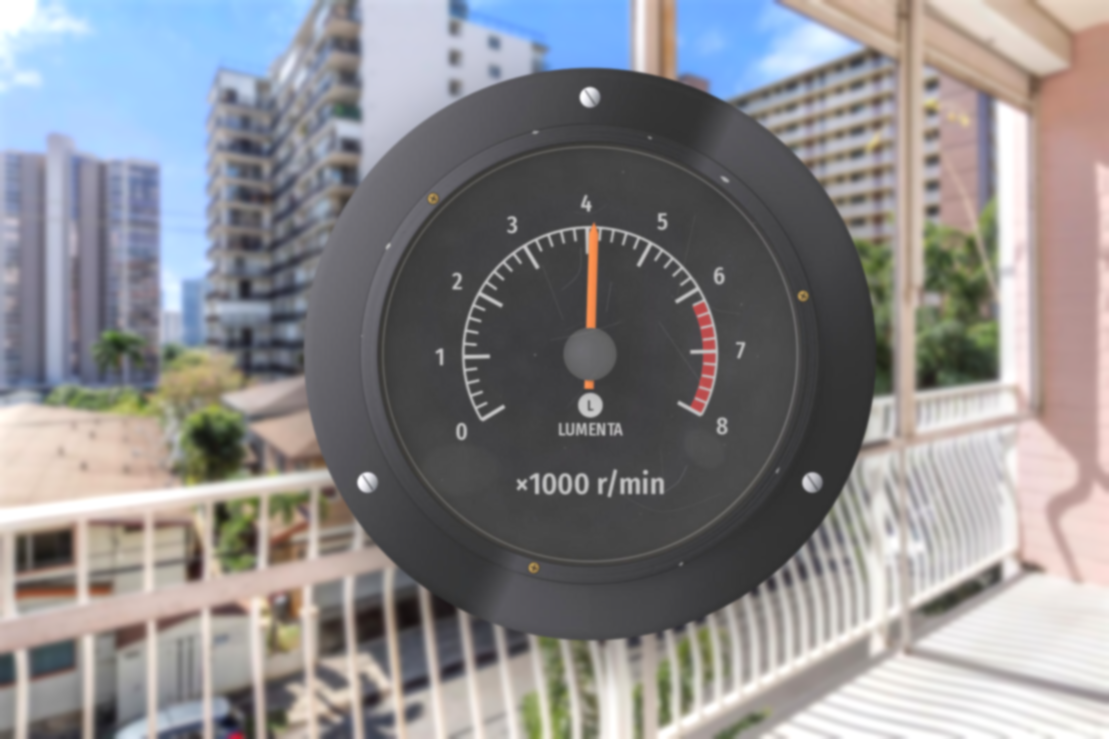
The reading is **4100** rpm
